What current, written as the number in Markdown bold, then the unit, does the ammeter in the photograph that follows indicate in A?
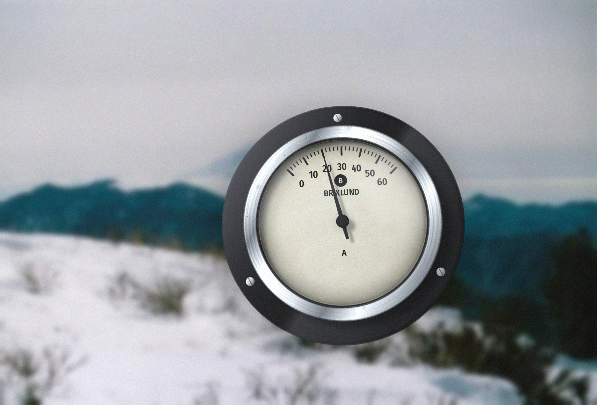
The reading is **20** A
